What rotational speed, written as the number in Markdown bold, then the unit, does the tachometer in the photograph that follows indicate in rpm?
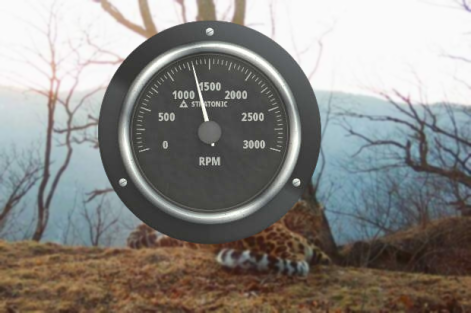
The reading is **1300** rpm
